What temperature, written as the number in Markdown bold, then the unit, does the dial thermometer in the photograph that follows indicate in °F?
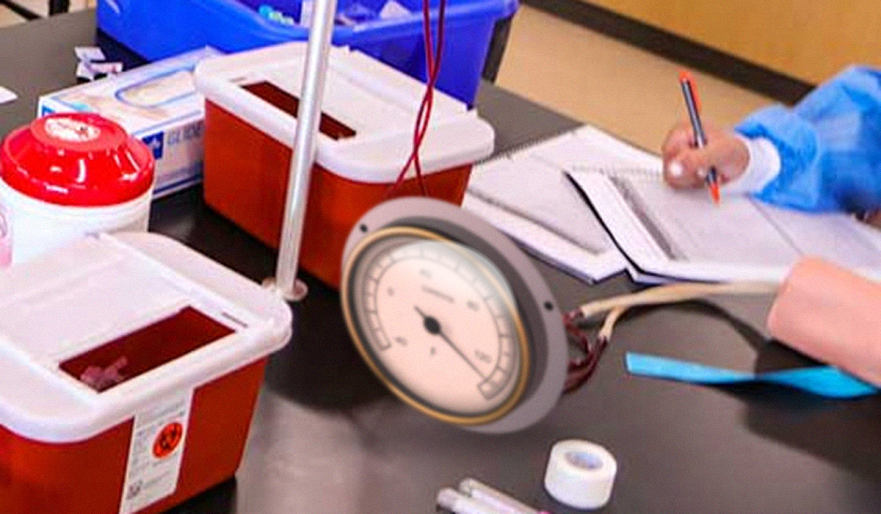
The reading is **130** °F
